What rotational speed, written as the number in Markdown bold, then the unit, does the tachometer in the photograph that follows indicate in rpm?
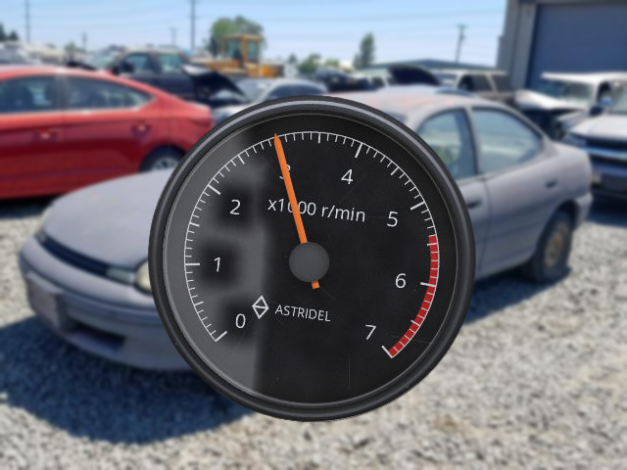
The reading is **3000** rpm
